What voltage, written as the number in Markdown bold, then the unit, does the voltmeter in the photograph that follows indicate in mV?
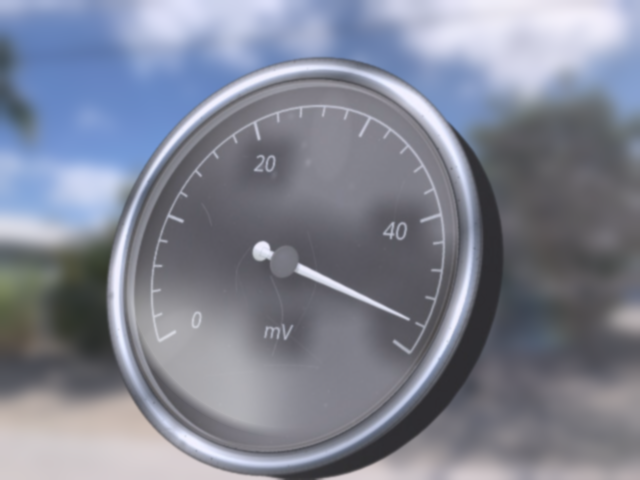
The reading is **48** mV
